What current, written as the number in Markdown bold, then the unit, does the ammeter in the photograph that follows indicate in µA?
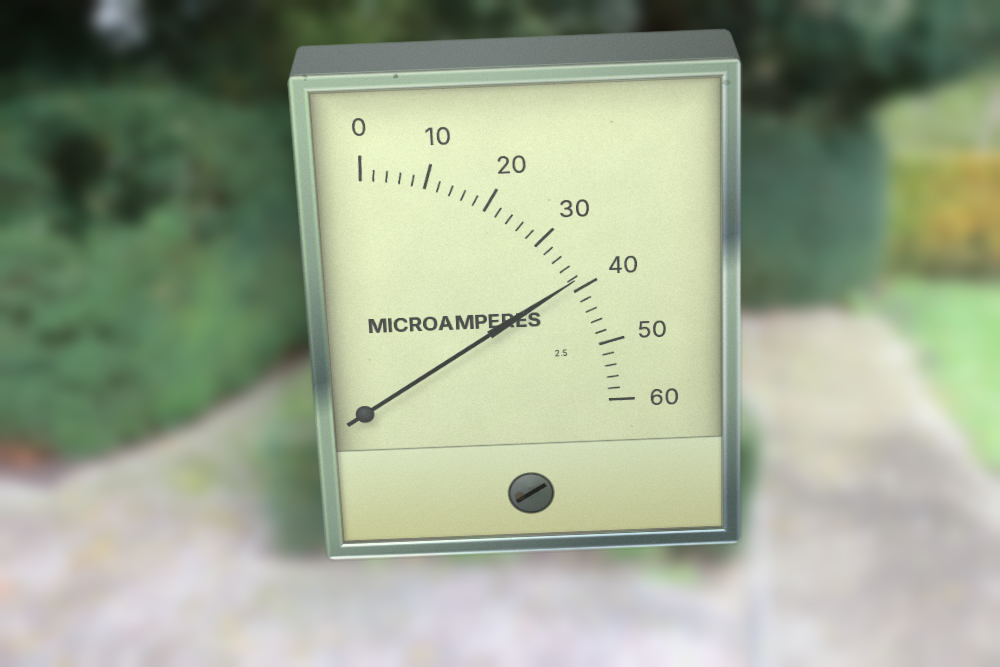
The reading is **38** µA
